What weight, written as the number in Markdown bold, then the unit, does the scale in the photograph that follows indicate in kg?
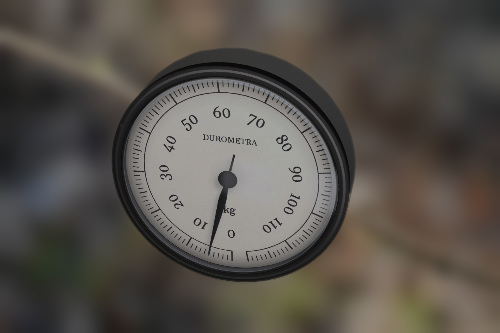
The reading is **5** kg
